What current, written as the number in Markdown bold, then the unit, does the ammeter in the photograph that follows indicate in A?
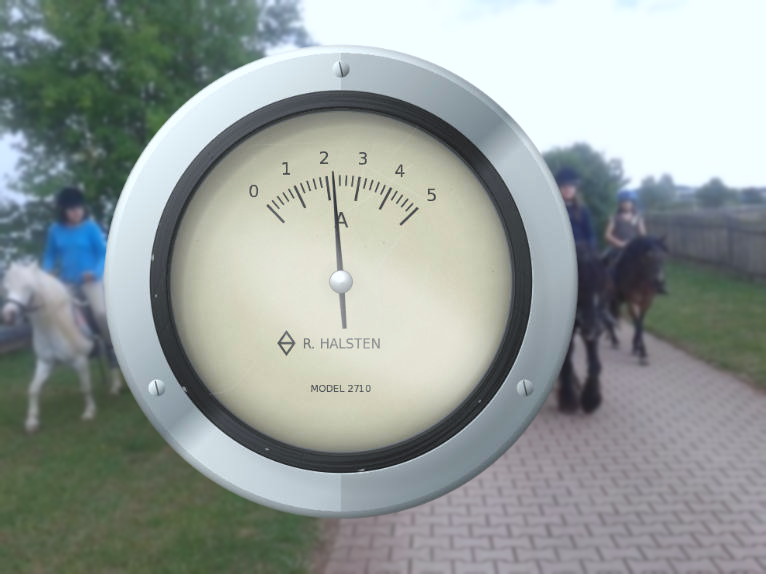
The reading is **2.2** A
